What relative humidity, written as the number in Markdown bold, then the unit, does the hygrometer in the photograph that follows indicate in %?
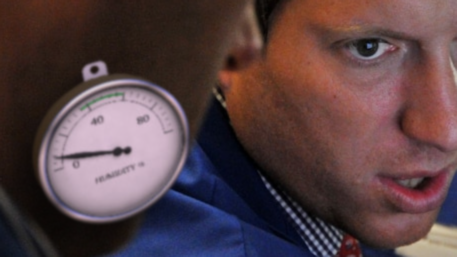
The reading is **8** %
